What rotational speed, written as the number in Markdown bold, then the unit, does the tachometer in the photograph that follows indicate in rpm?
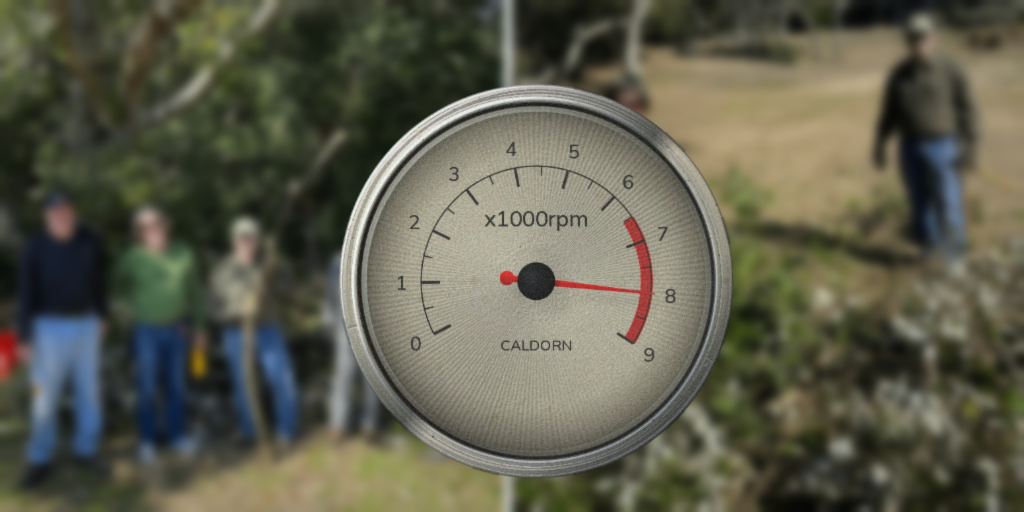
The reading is **8000** rpm
